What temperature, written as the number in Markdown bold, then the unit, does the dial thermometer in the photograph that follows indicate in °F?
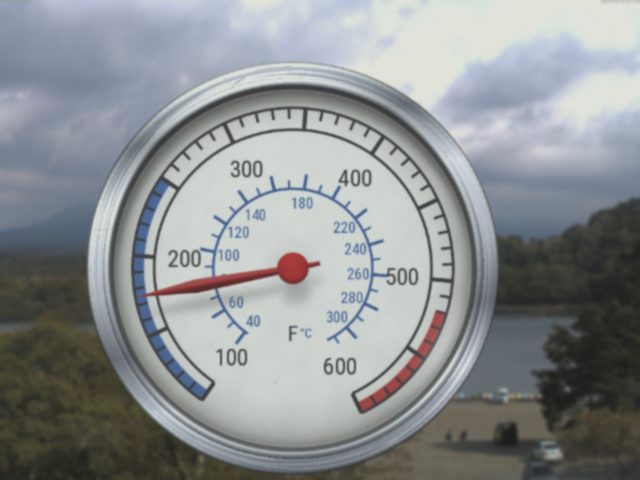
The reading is **175** °F
